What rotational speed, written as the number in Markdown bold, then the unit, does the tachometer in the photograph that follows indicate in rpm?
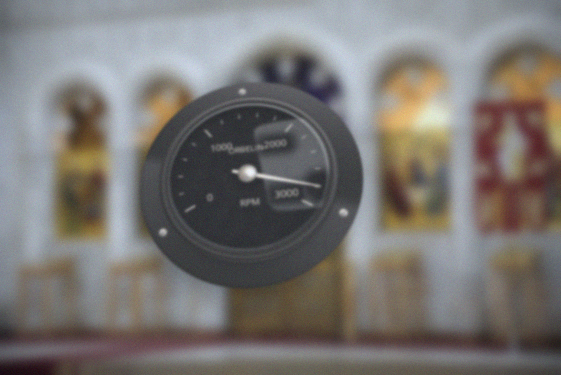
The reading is **2800** rpm
